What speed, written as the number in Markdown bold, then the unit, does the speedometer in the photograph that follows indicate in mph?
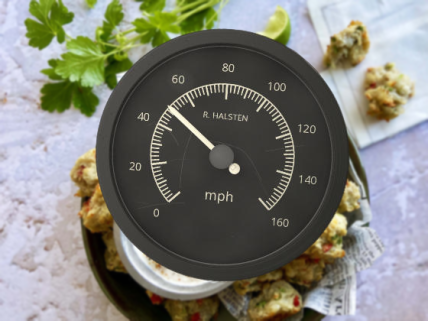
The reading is **50** mph
